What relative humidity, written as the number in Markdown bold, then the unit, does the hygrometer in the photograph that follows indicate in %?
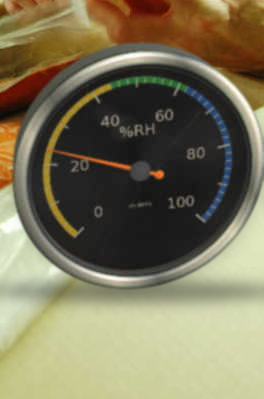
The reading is **24** %
